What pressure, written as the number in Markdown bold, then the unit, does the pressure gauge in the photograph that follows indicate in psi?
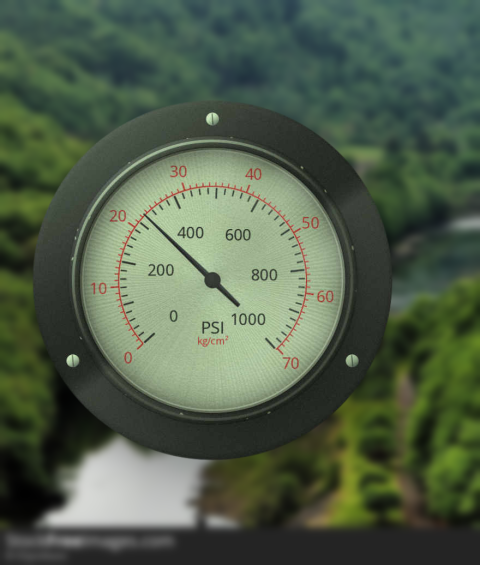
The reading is **320** psi
